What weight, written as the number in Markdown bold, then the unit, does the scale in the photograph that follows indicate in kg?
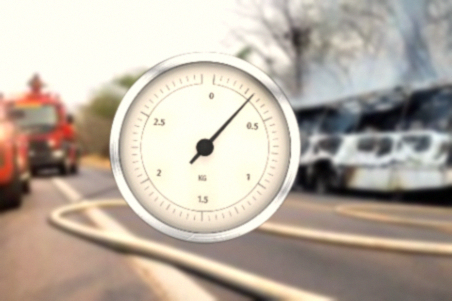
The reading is **0.3** kg
